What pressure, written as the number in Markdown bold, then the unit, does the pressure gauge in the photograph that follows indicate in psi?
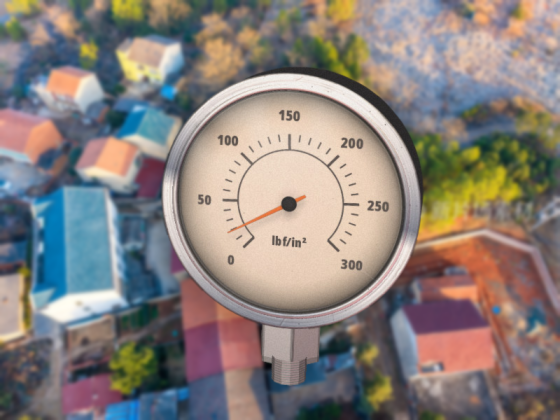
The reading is **20** psi
